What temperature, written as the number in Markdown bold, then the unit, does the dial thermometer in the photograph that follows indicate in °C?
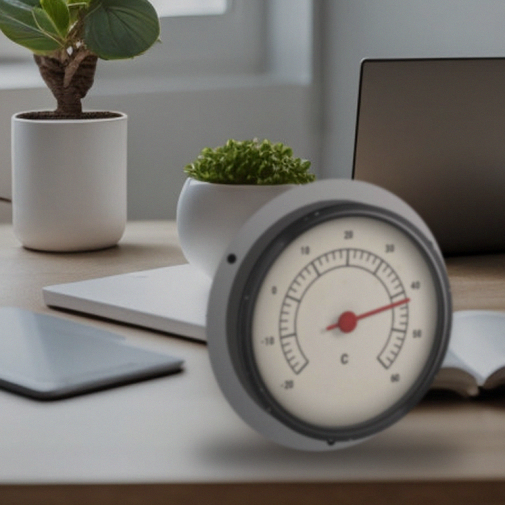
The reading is **42** °C
